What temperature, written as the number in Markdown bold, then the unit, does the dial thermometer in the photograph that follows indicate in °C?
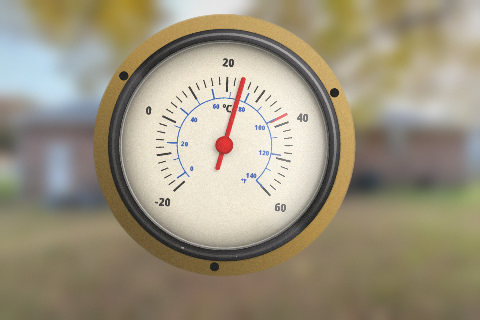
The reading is **24** °C
